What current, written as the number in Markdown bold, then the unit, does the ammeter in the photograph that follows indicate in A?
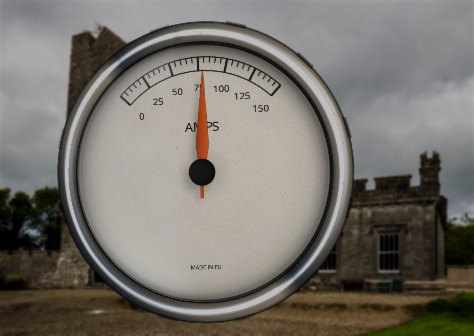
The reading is **80** A
